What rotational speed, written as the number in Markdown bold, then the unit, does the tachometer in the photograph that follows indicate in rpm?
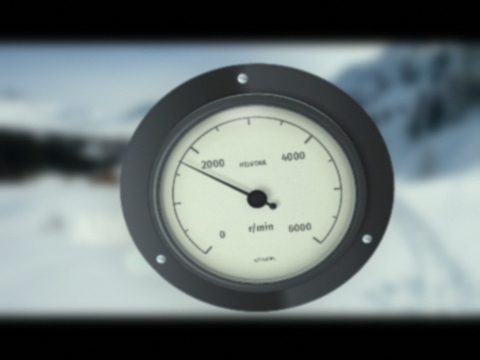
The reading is **1750** rpm
